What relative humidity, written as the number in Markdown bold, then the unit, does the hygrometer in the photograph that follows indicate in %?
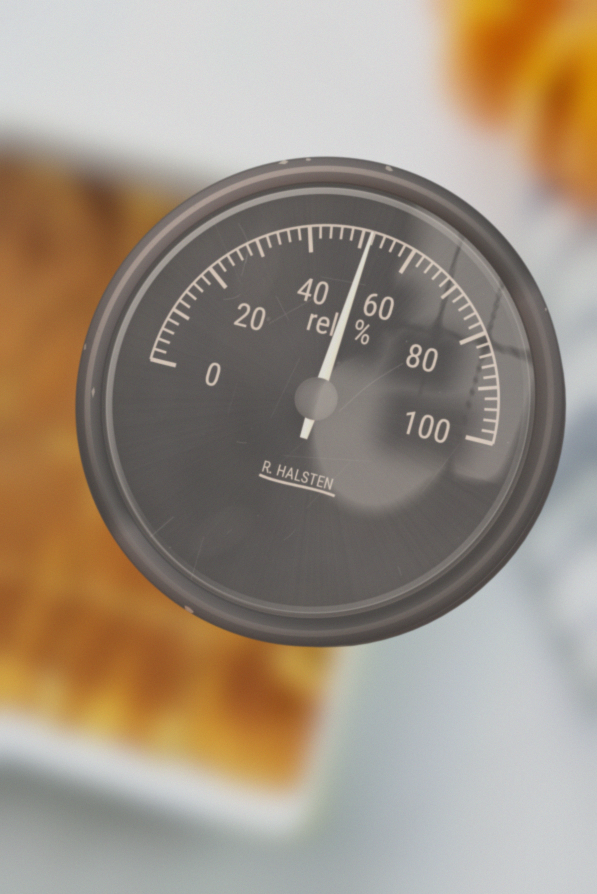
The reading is **52** %
